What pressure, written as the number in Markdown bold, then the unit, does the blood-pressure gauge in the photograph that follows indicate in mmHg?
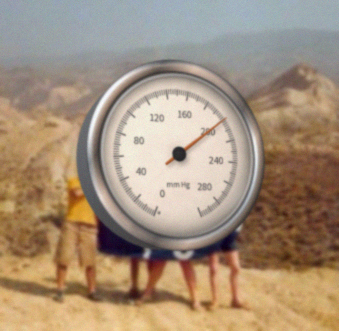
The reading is **200** mmHg
